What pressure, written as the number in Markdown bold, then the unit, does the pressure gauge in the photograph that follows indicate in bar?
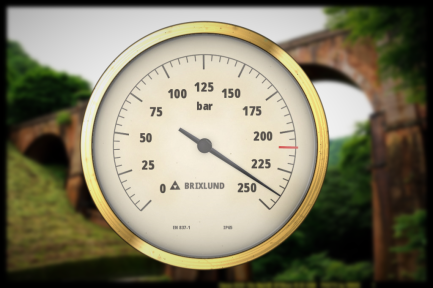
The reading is **240** bar
